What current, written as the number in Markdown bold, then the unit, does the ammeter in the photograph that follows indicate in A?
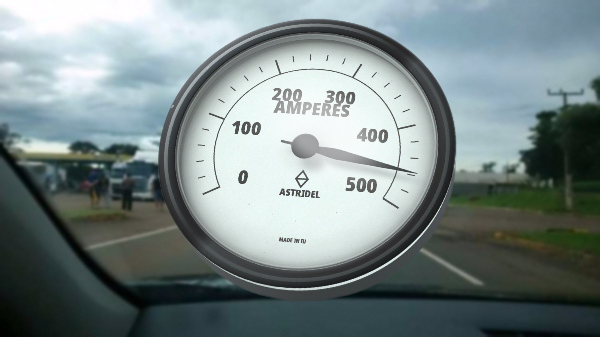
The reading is **460** A
